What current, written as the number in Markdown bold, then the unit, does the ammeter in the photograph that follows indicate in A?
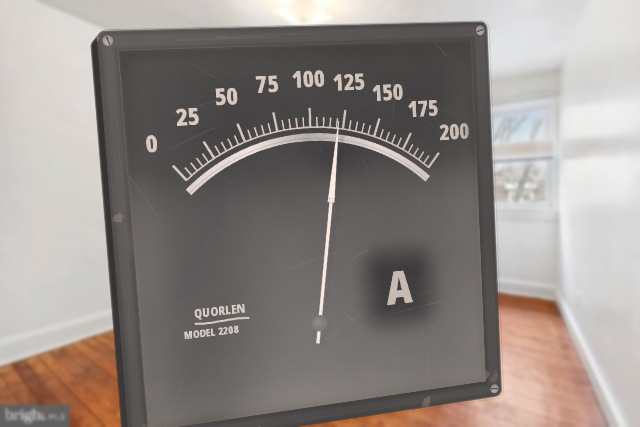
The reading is **120** A
